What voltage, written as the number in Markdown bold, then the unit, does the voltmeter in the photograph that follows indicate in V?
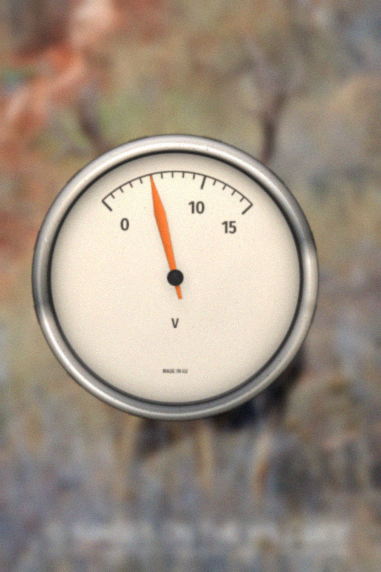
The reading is **5** V
